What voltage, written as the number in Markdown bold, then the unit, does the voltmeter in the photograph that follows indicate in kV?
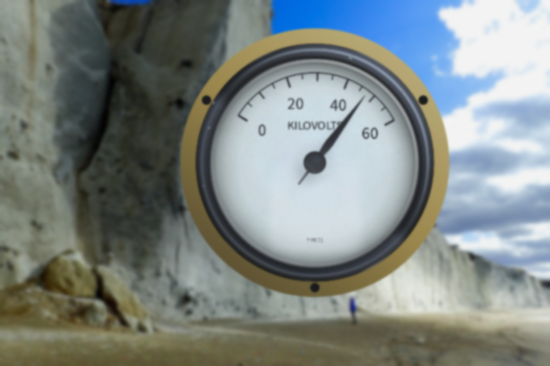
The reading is **47.5** kV
